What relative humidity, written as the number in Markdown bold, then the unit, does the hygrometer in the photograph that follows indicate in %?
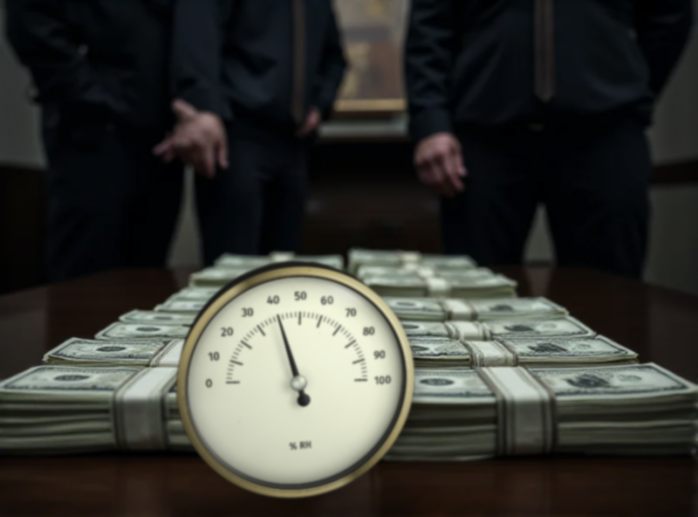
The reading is **40** %
